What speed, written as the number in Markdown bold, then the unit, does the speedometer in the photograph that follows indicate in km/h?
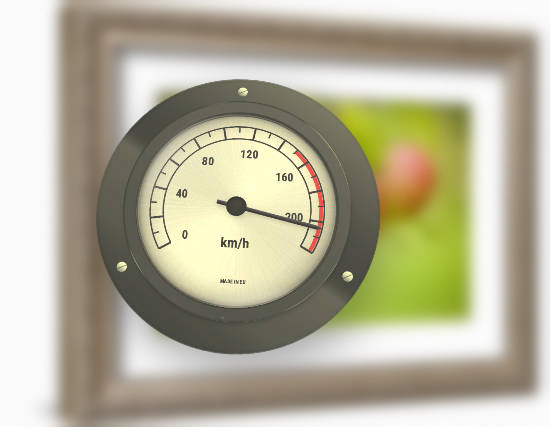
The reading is **205** km/h
